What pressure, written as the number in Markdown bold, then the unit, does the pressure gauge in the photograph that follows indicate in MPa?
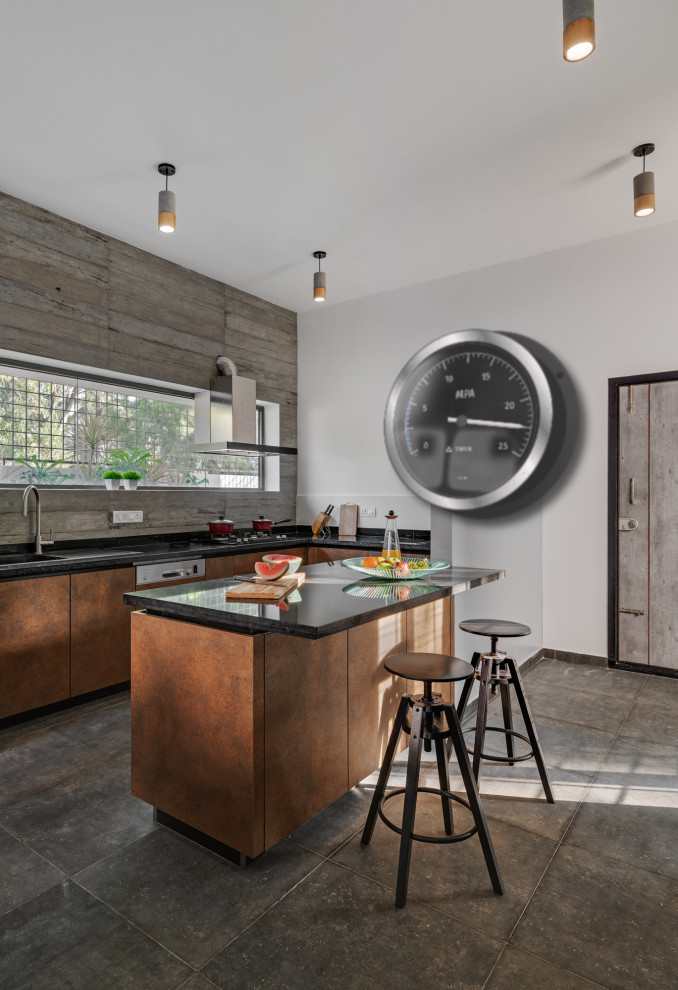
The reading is **22.5** MPa
